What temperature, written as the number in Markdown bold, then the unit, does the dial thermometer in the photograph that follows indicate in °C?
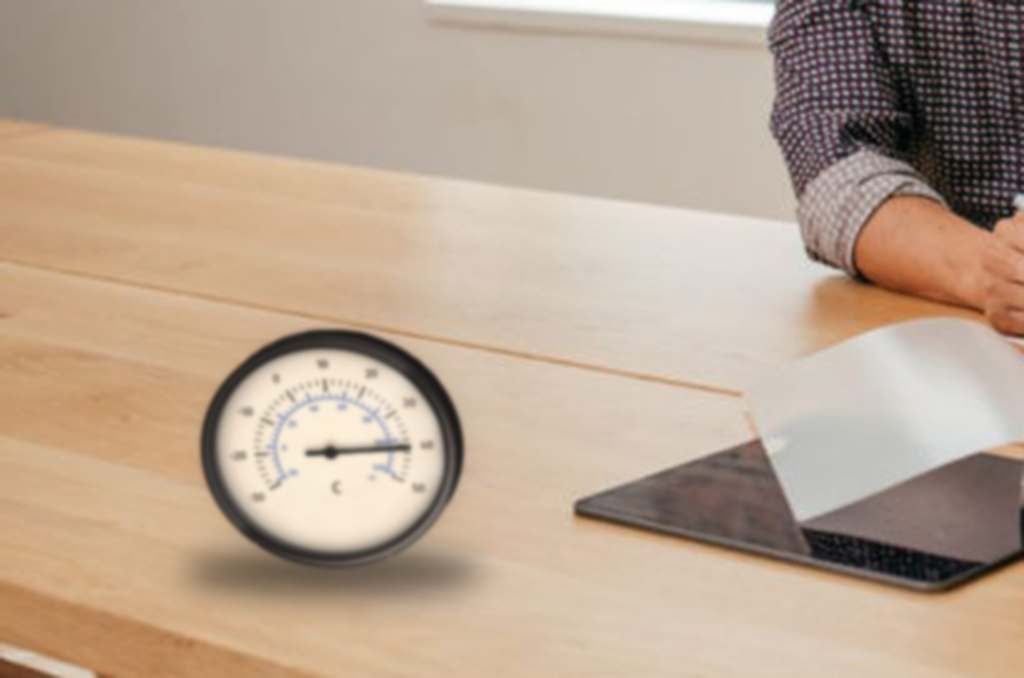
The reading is **40** °C
